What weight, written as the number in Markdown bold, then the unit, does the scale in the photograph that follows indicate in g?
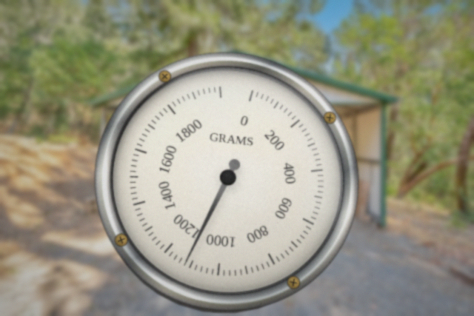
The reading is **1120** g
